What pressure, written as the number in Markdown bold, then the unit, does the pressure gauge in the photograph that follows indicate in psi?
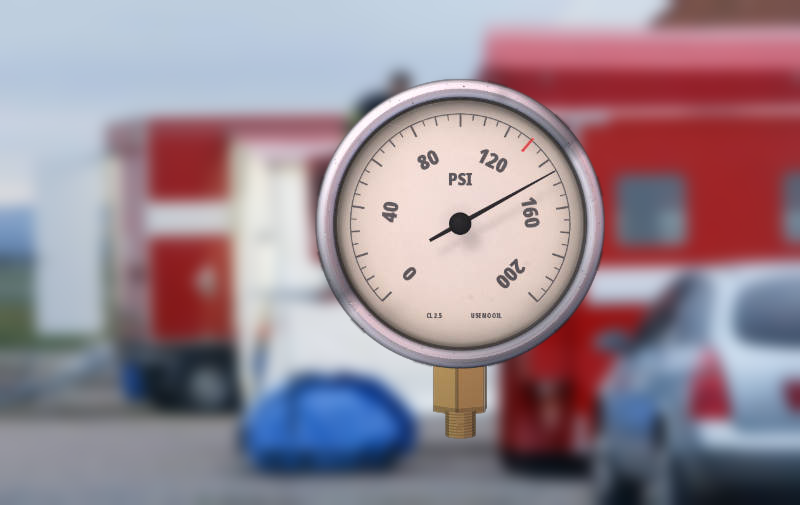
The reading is **145** psi
